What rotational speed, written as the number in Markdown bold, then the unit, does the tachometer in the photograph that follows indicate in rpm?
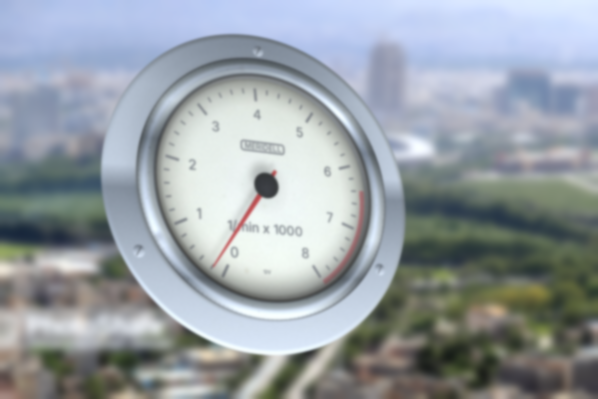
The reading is **200** rpm
